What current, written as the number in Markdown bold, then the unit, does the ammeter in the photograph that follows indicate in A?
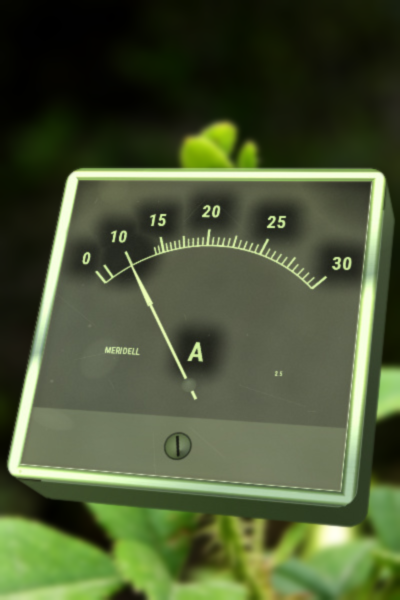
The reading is **10** A
